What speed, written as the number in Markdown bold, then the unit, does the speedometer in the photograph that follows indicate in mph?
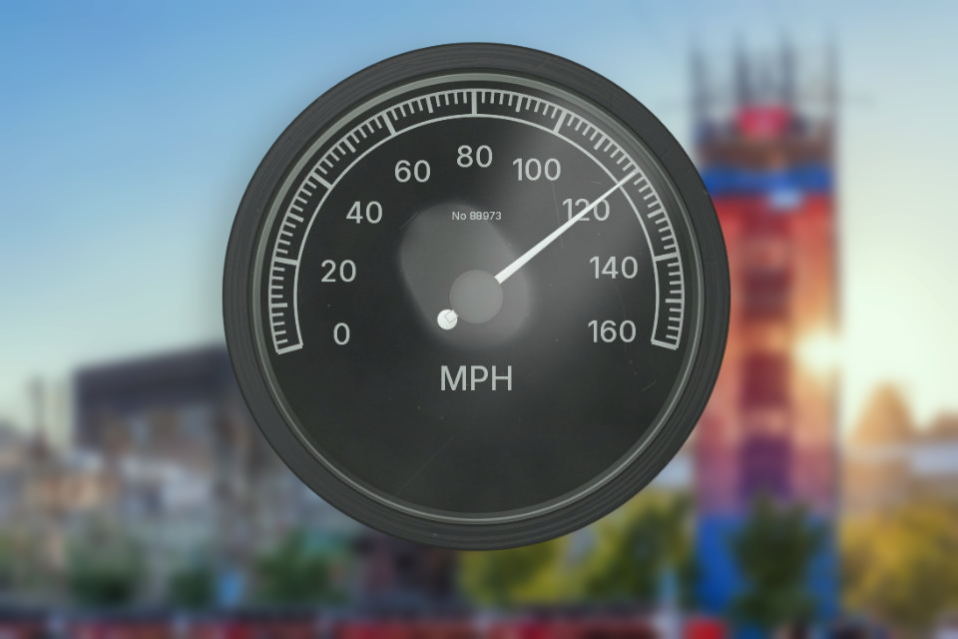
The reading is **120** mph
